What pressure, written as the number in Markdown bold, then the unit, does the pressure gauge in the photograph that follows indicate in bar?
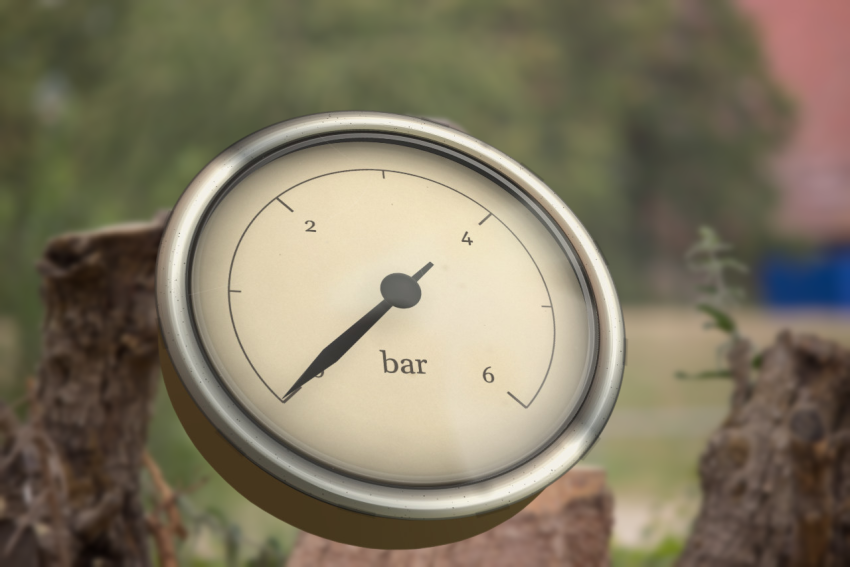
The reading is **0** bar
